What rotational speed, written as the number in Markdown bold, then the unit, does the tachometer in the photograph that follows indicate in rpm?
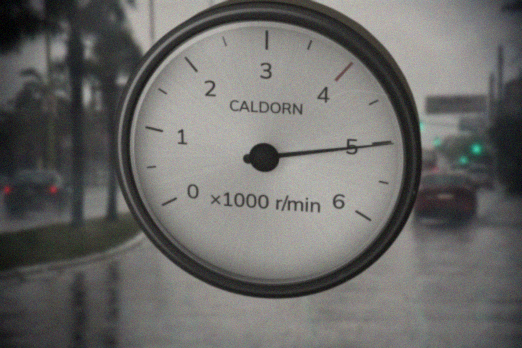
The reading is **5000** rpm
